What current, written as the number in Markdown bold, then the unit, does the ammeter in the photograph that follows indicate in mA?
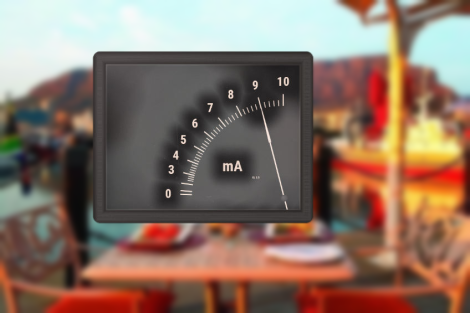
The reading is **9** mA
